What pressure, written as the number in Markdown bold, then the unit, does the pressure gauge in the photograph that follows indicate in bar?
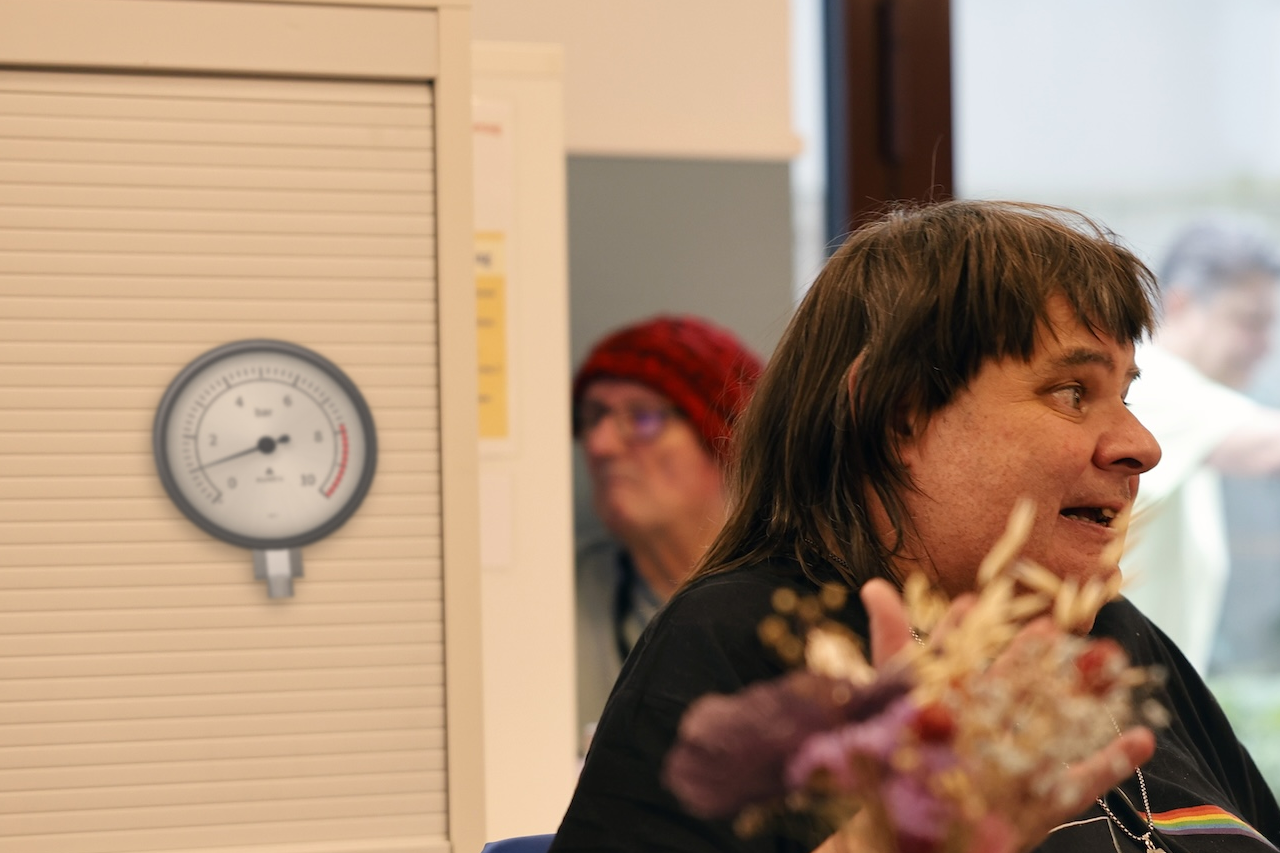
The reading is **1** bar
